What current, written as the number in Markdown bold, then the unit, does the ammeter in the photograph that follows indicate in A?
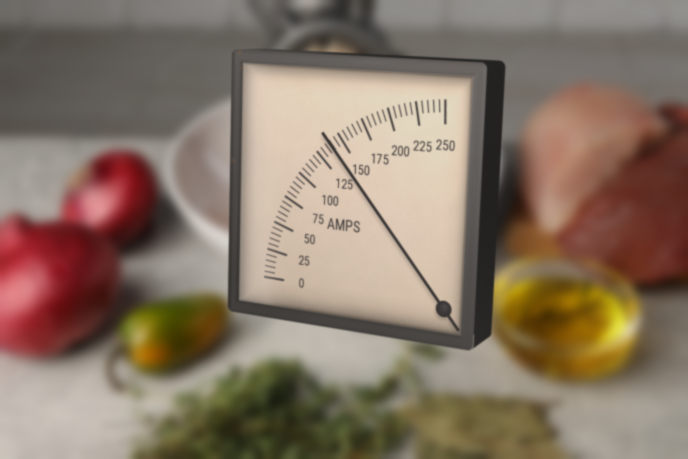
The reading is **140** A
